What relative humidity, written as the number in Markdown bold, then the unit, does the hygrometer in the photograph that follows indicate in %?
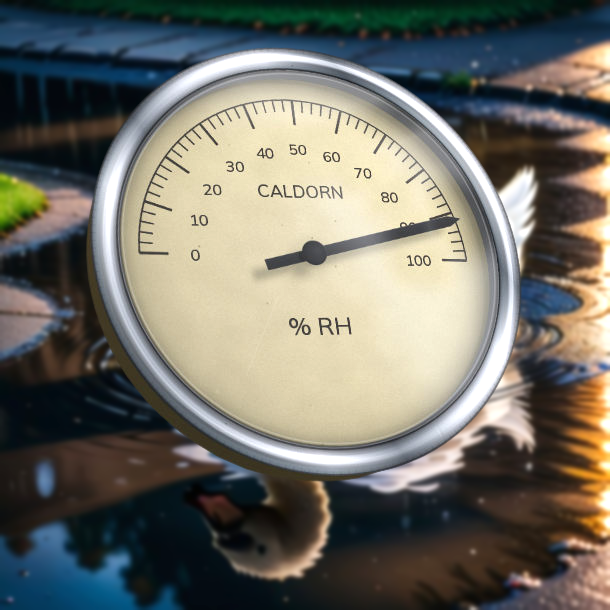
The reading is **92** %
